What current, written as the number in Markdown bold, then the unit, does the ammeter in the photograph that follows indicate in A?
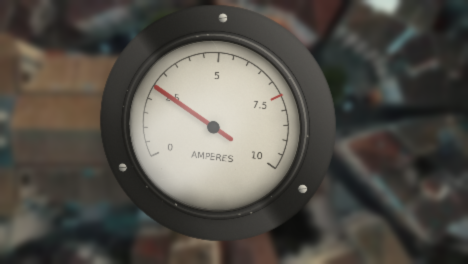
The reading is **2.5** A
